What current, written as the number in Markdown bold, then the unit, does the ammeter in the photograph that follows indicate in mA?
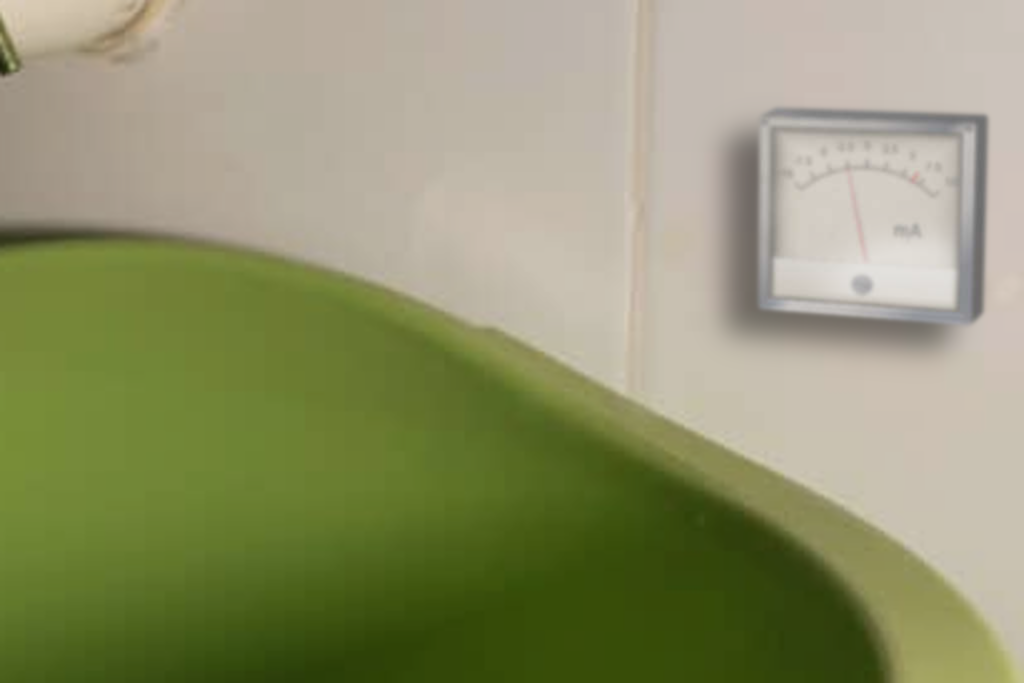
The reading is **-2.5** mA
